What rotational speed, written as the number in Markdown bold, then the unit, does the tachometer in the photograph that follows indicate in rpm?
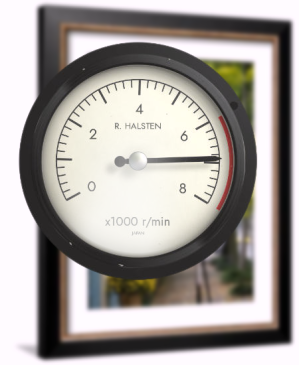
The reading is **6900** rpm
